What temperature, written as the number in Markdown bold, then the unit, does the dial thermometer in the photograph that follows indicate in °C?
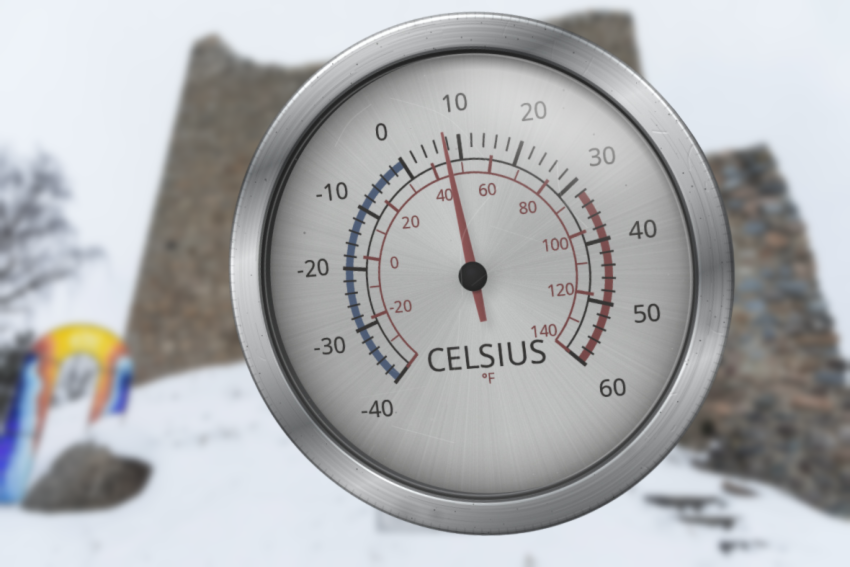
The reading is **8** °C
